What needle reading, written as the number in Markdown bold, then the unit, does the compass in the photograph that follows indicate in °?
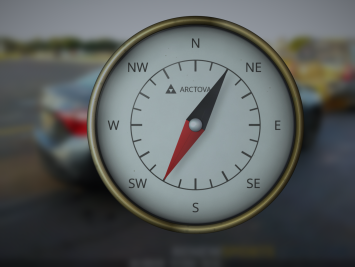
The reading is **210** °
